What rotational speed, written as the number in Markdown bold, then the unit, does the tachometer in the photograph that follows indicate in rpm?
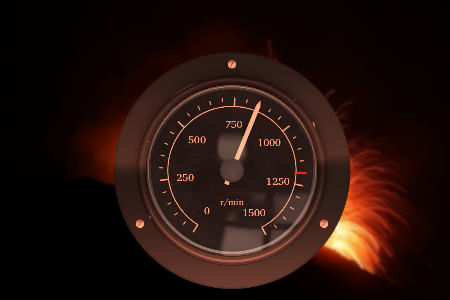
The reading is **850** rpm
